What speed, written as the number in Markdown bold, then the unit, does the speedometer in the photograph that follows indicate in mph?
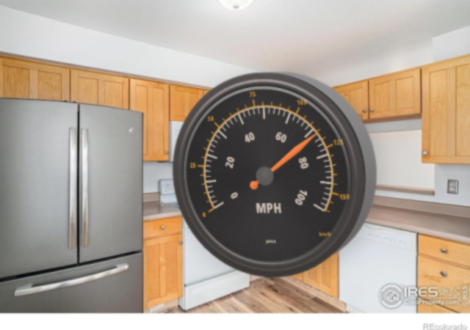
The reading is **72** mph
